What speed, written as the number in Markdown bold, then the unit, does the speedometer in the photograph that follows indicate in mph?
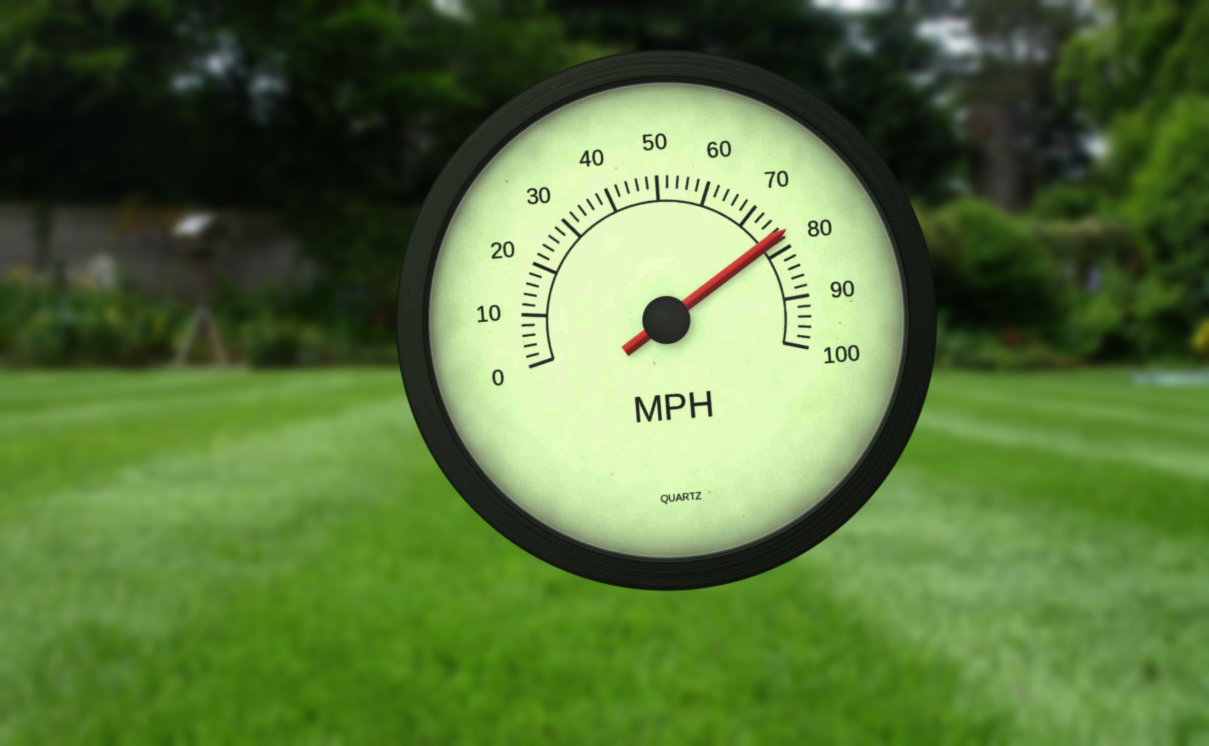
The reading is **77** mph
